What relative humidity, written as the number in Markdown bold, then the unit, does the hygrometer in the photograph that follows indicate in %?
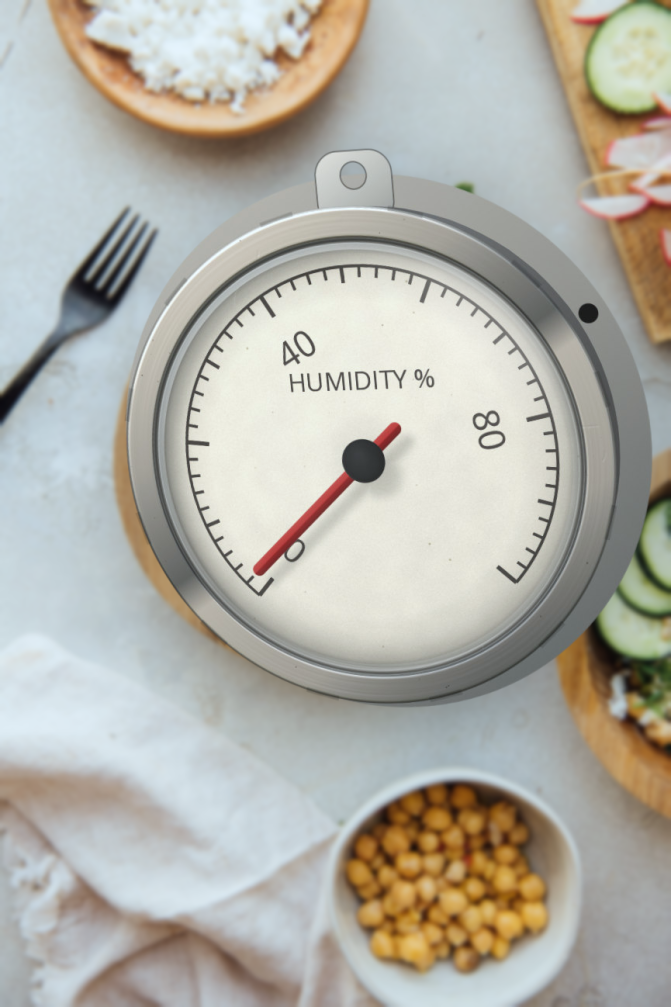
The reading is **2** %
